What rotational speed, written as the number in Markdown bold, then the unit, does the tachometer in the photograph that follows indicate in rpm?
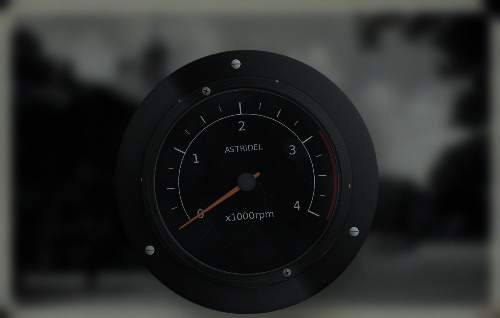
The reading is **0** rpm
